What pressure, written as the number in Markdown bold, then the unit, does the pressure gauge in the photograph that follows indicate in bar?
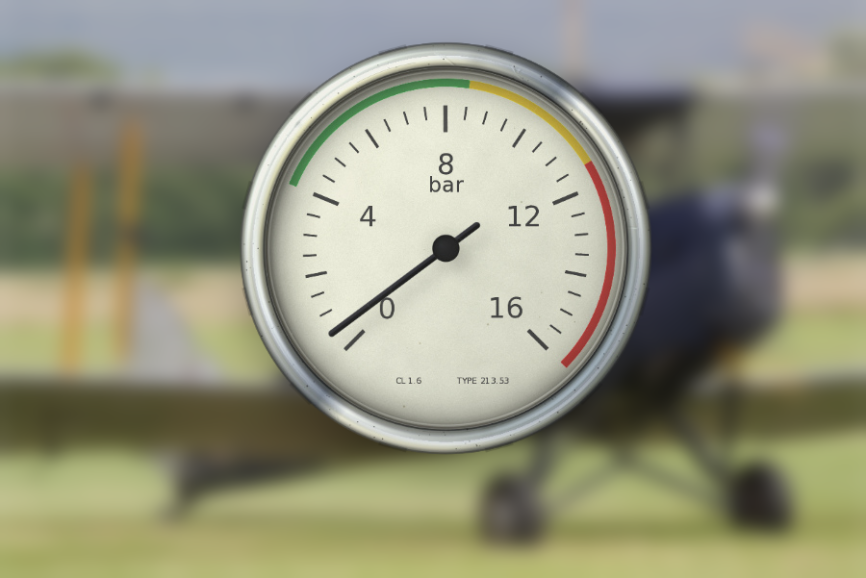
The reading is **0.5** bar
